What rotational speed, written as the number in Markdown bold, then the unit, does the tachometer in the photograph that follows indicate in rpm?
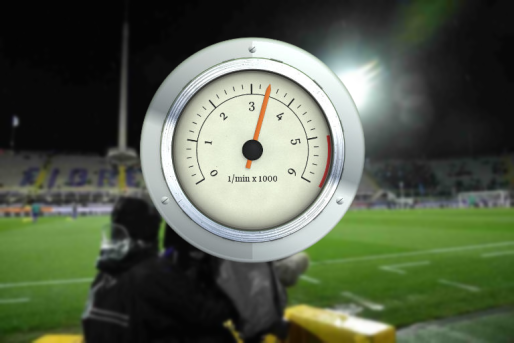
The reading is **3400** rpm
